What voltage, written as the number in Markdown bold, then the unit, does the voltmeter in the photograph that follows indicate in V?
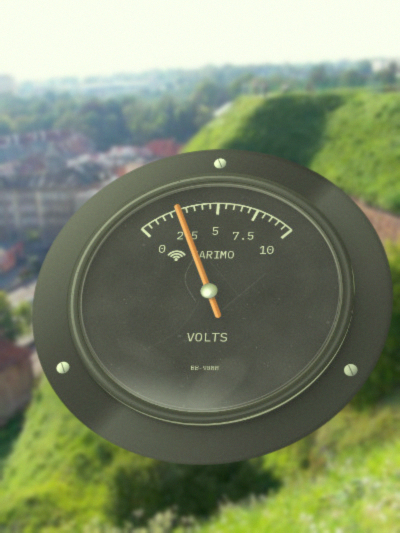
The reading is **2.5** V
